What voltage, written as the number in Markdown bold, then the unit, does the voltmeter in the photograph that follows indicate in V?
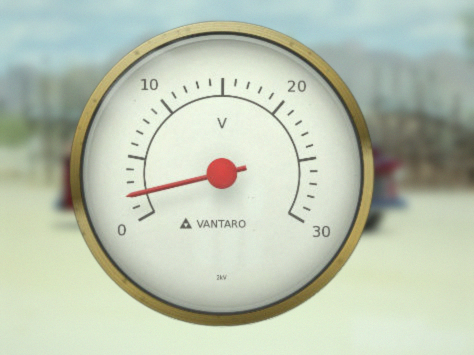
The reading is **2** V
